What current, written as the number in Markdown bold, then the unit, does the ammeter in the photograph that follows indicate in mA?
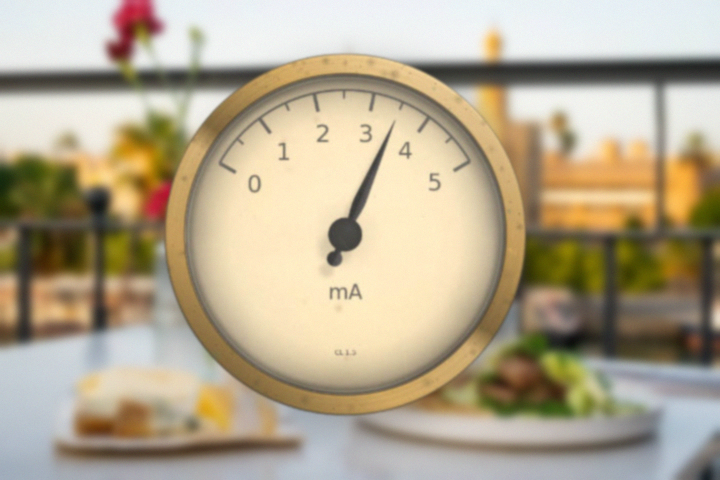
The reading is **3.5** mA
